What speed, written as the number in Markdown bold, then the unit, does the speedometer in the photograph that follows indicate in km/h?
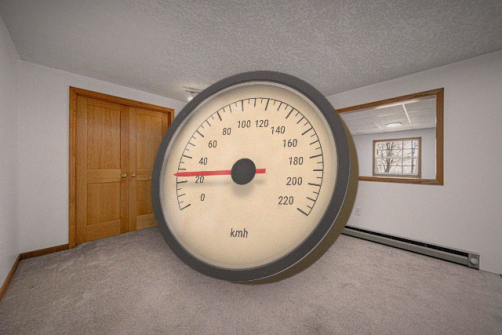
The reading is **25** km/h
